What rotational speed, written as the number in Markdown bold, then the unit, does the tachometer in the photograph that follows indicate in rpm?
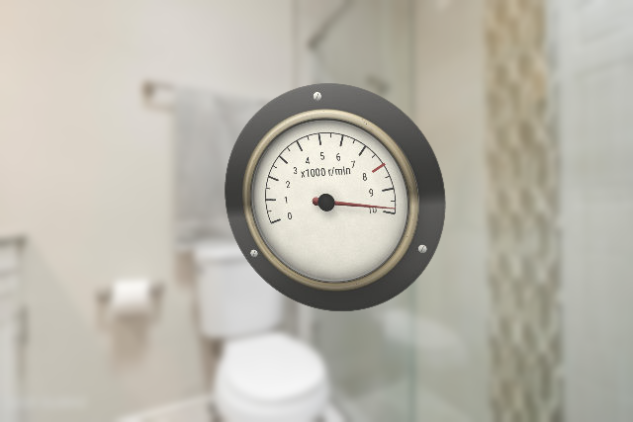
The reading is **9750** rpm
